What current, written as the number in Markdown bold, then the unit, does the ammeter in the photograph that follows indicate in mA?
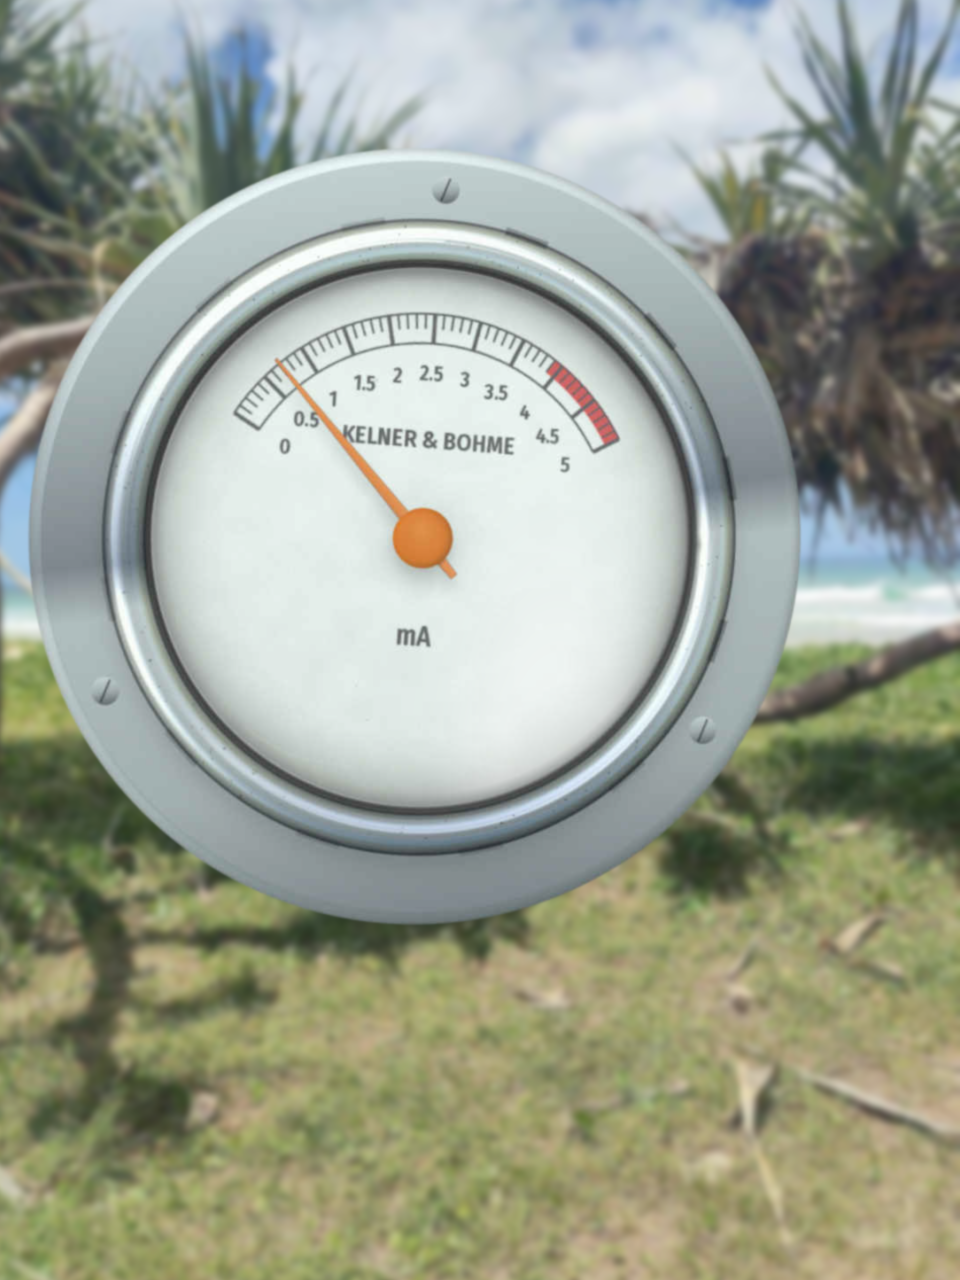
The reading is **0.7** mA
